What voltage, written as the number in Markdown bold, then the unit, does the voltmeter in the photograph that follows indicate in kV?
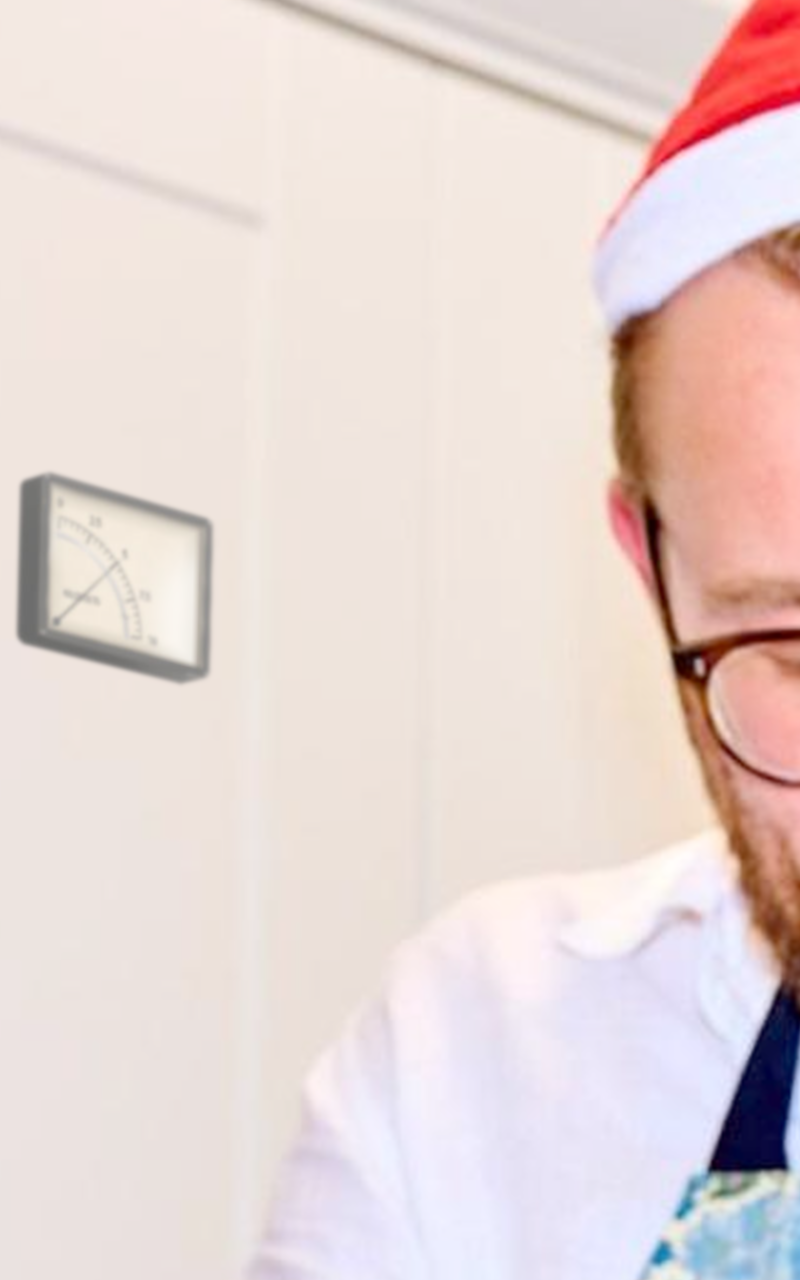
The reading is **5** kV
